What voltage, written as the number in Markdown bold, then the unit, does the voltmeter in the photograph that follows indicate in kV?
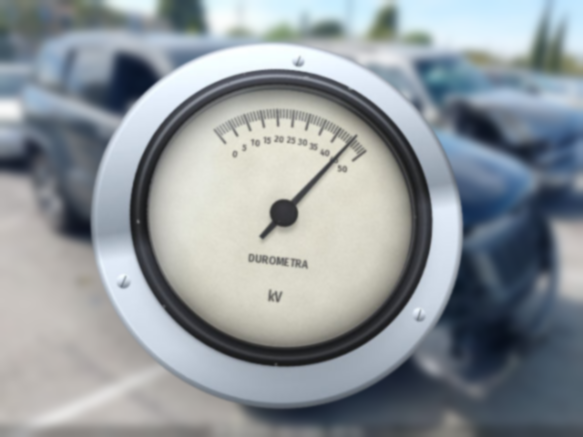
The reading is **45** kV
